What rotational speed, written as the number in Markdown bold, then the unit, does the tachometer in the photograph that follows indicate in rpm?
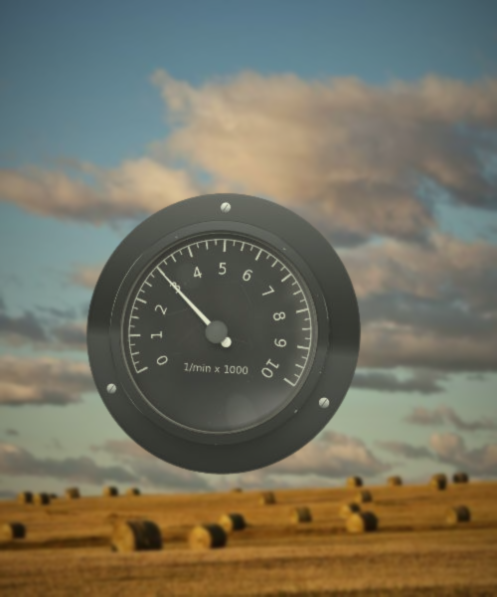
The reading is **3000** rpm
